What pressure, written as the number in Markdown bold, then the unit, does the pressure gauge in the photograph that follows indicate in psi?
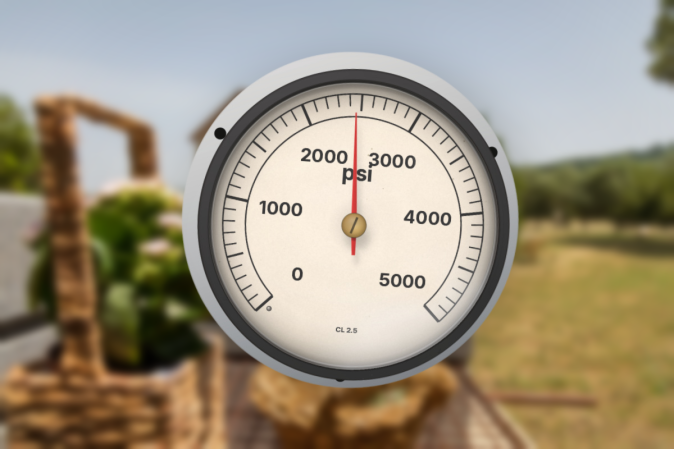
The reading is **2450** psi
